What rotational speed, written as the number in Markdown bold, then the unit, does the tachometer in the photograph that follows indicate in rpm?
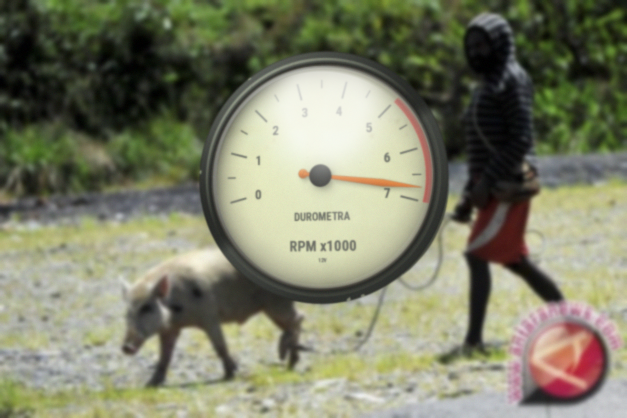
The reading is **6750** rpm
